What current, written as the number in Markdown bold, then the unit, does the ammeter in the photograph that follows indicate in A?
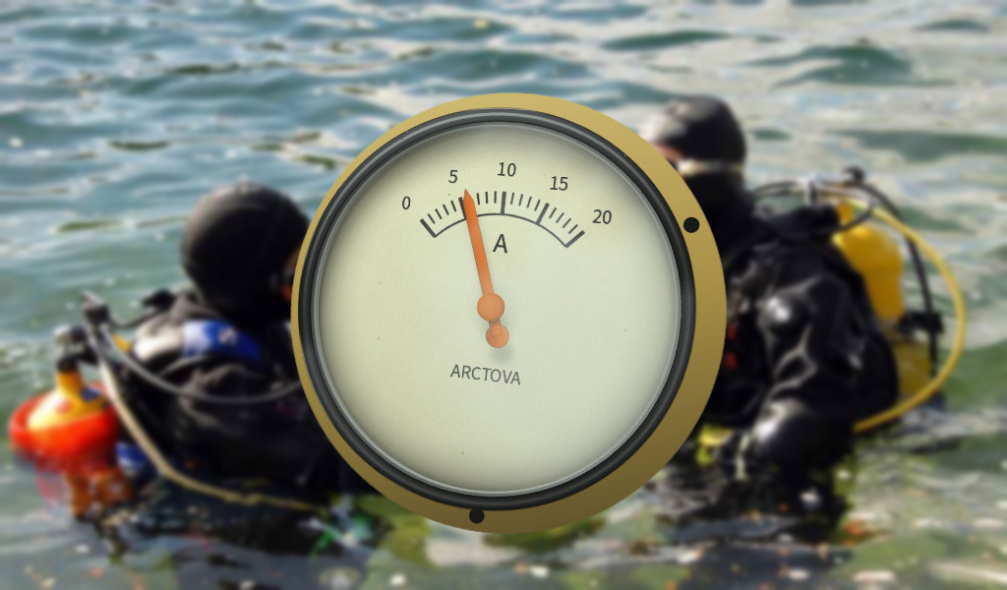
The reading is **6** A
